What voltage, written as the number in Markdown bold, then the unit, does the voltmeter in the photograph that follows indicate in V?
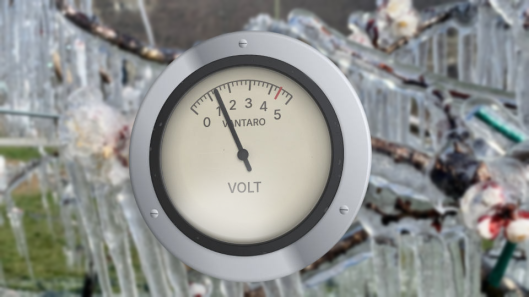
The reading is **1.4** V
